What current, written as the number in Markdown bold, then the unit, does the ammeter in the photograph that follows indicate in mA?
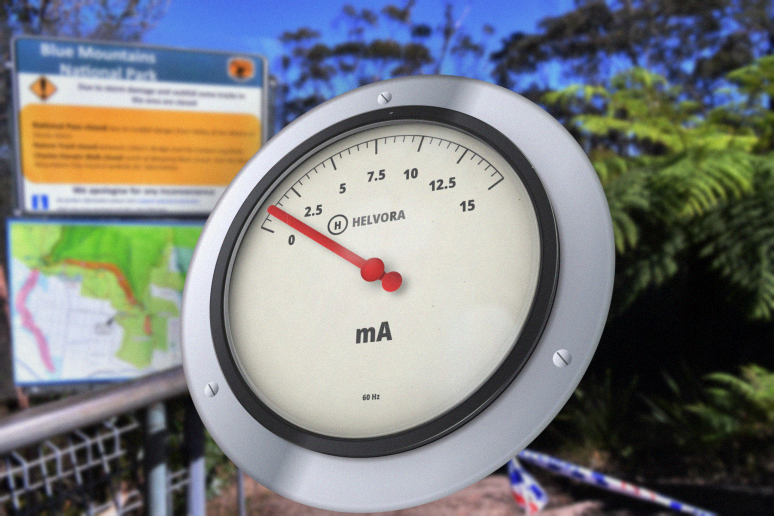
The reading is **1** mA
